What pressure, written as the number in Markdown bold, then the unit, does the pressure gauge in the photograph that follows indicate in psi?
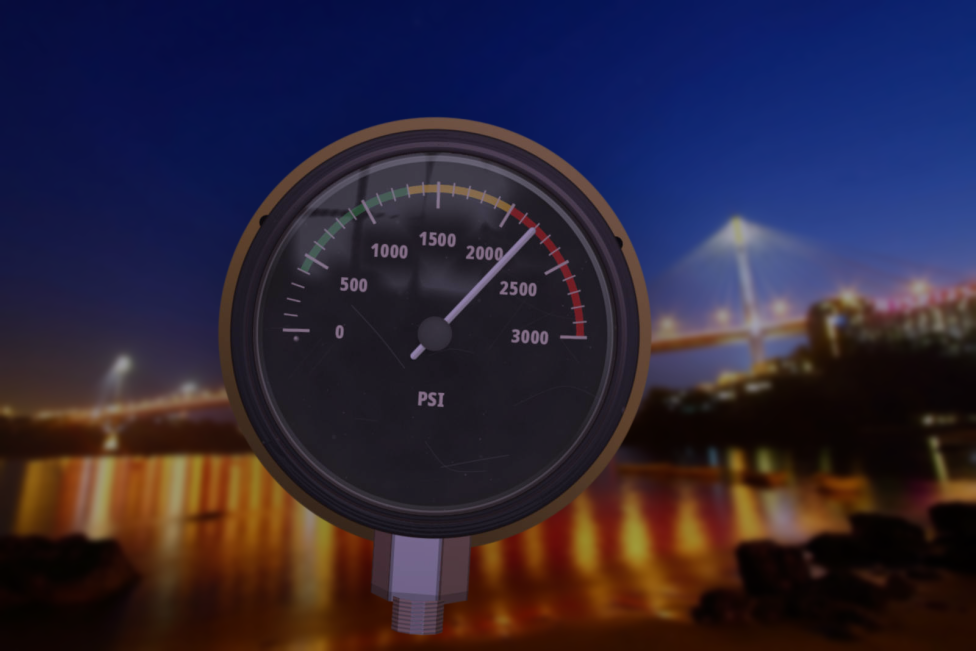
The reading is **2200** psi
